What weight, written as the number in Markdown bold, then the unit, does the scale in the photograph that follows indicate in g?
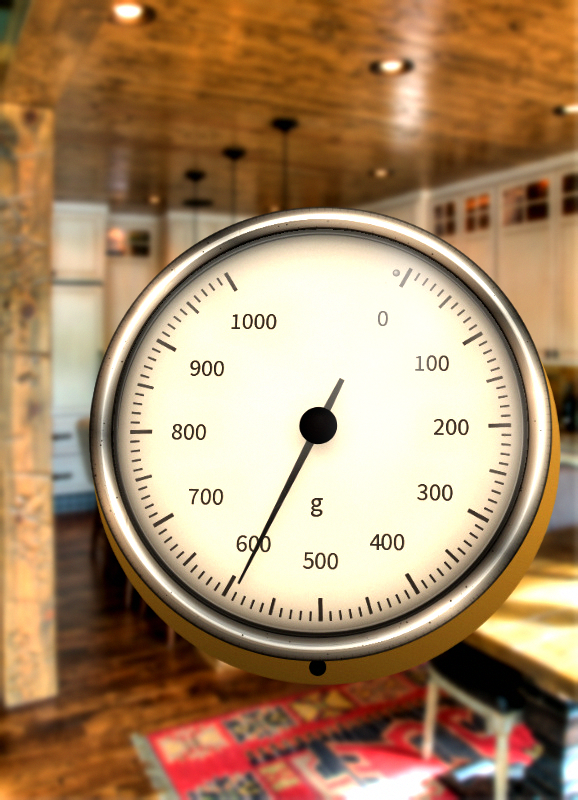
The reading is **590** g
